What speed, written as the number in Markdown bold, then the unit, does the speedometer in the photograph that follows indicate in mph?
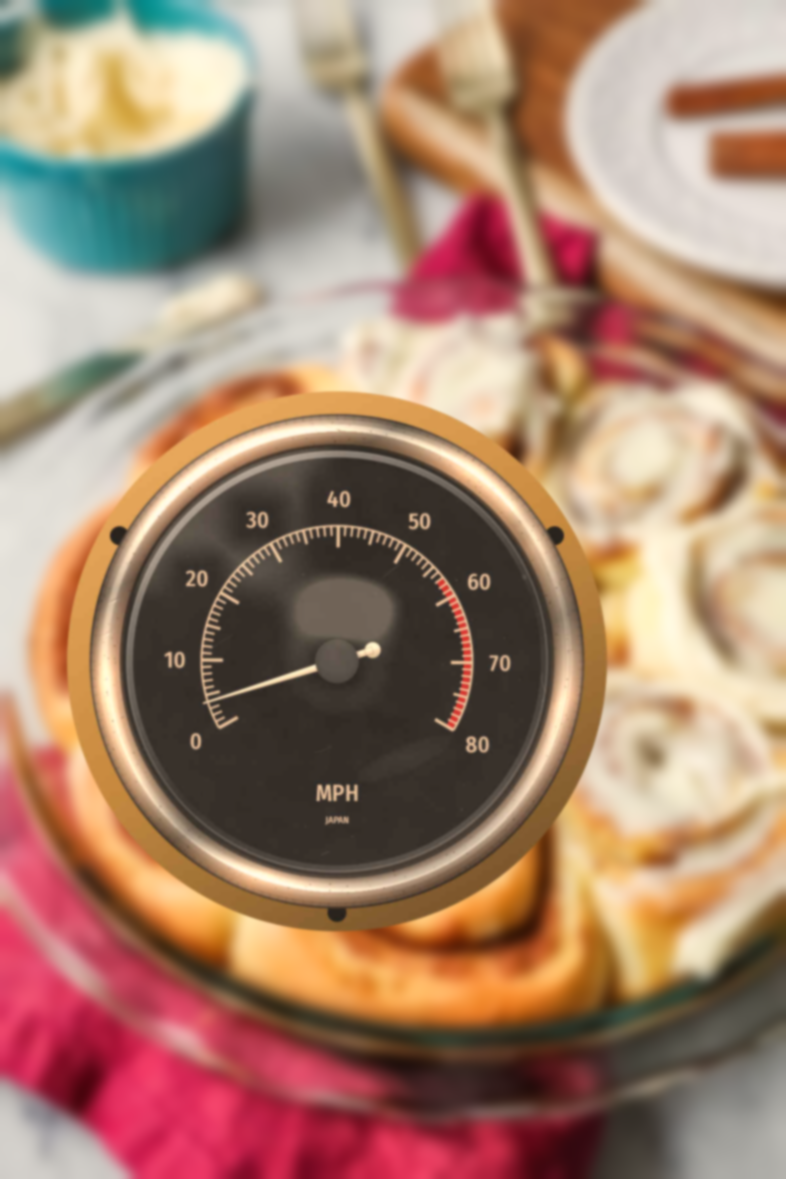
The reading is **4** mph
